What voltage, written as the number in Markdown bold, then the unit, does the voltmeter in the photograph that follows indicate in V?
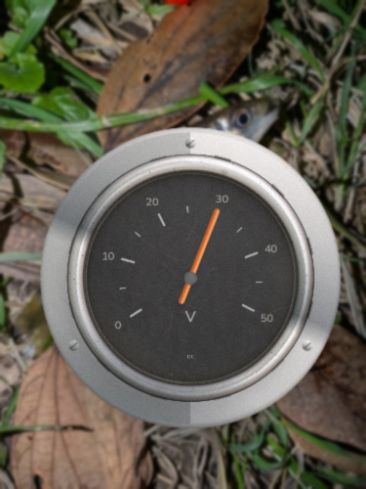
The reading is **30** V
